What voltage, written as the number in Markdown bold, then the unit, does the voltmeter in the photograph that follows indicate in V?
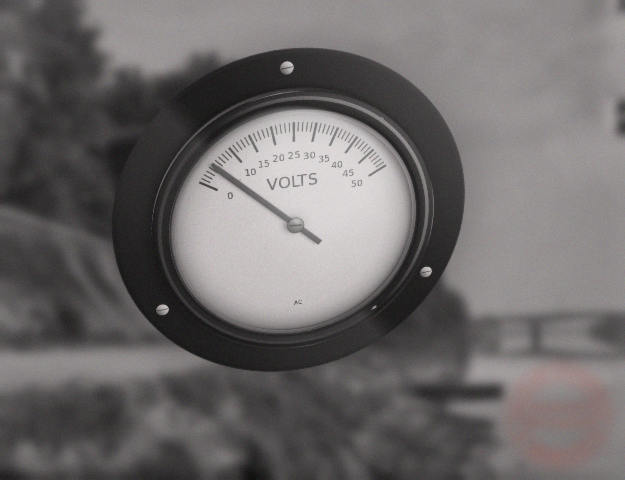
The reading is **5** V
